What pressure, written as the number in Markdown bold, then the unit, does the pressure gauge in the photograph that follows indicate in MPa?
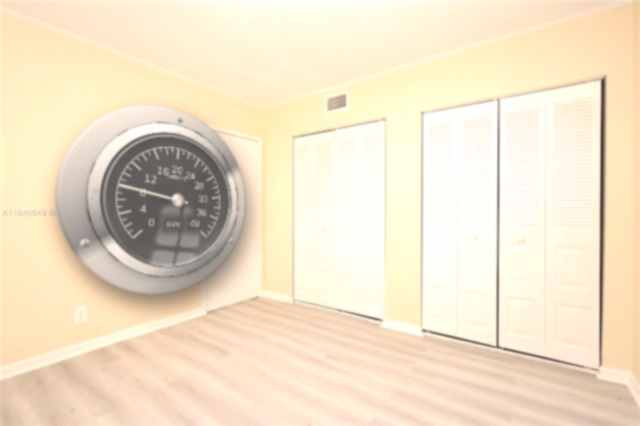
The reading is **8** MPa
